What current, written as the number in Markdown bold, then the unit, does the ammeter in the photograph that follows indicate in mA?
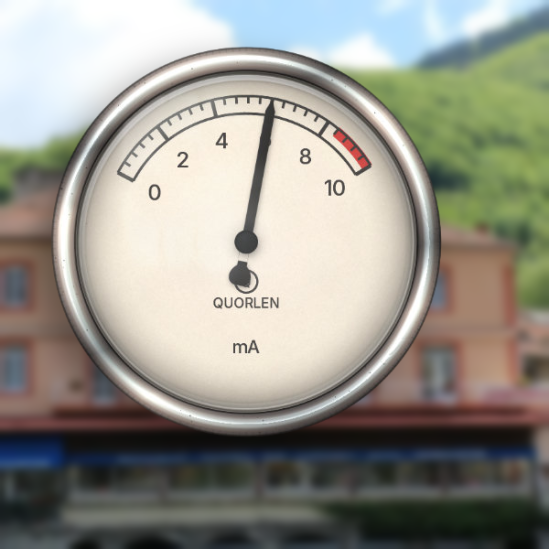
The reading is **6** mA
